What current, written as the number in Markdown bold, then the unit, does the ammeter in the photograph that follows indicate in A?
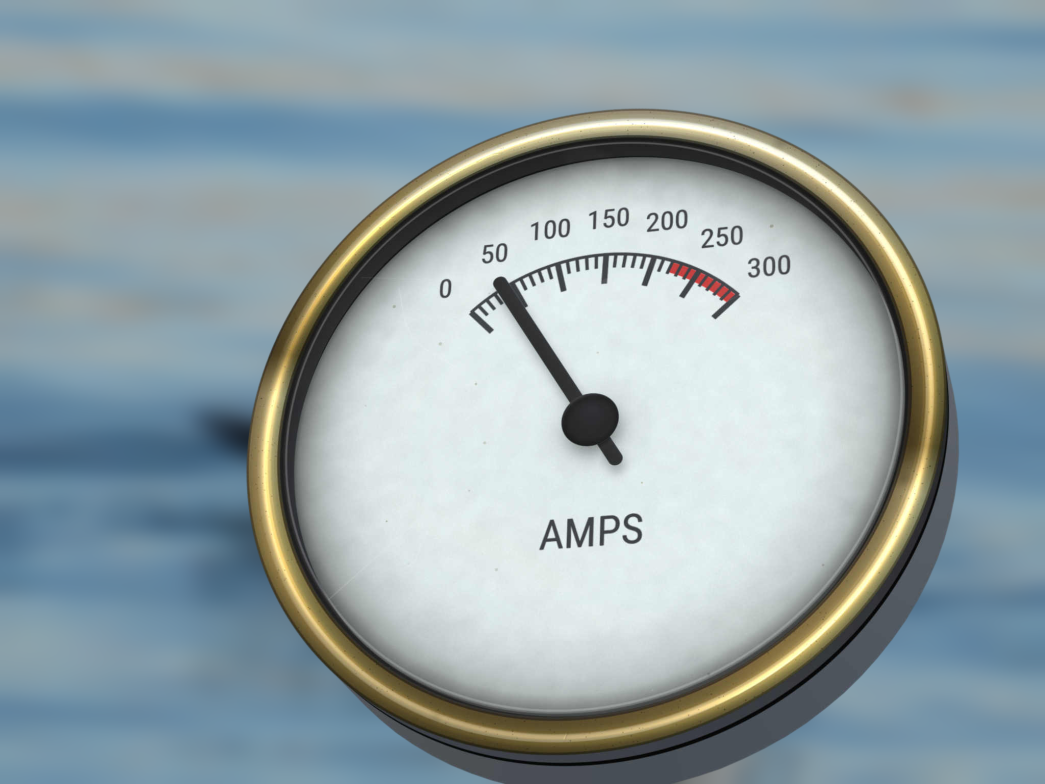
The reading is **40** A
